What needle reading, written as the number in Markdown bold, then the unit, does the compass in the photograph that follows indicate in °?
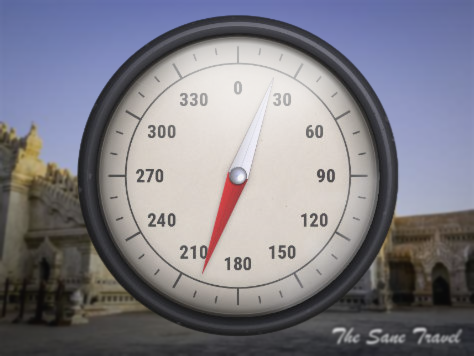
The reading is **200** °
